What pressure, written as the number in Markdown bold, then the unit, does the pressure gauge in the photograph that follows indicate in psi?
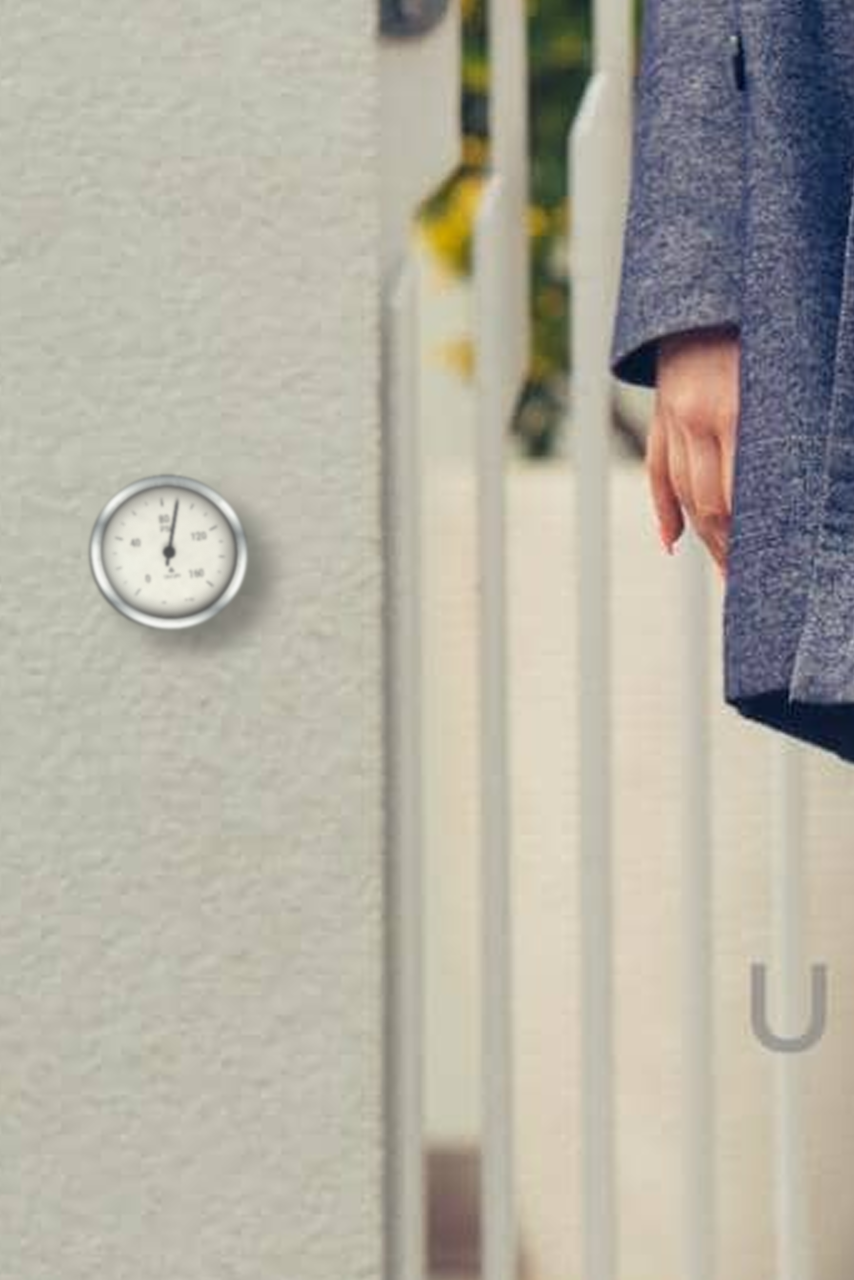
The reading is **90** psi
